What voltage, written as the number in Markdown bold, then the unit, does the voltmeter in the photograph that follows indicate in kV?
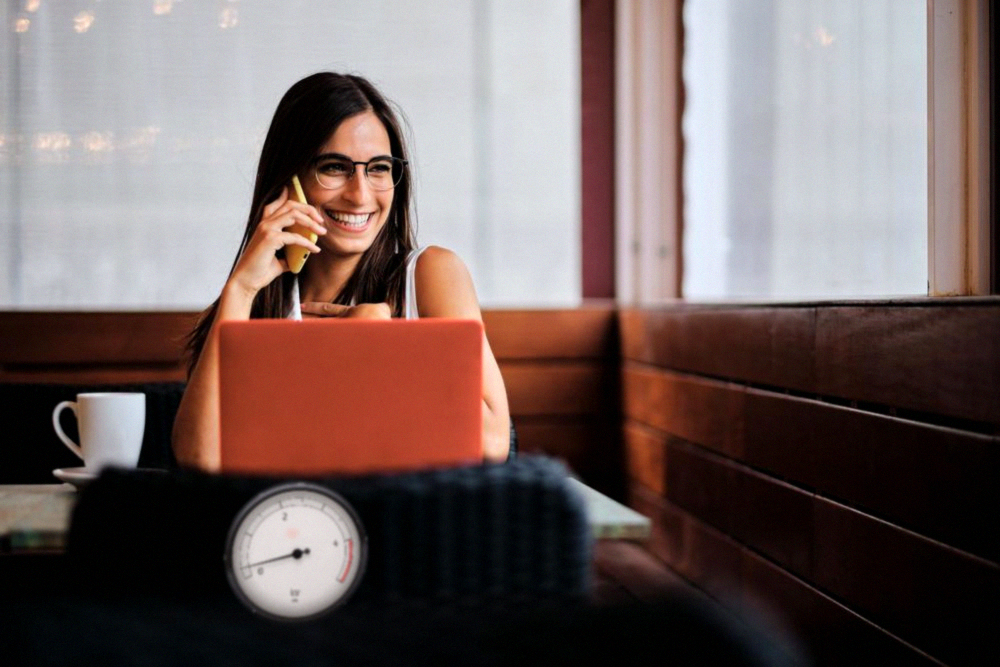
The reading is **0.25** kV
